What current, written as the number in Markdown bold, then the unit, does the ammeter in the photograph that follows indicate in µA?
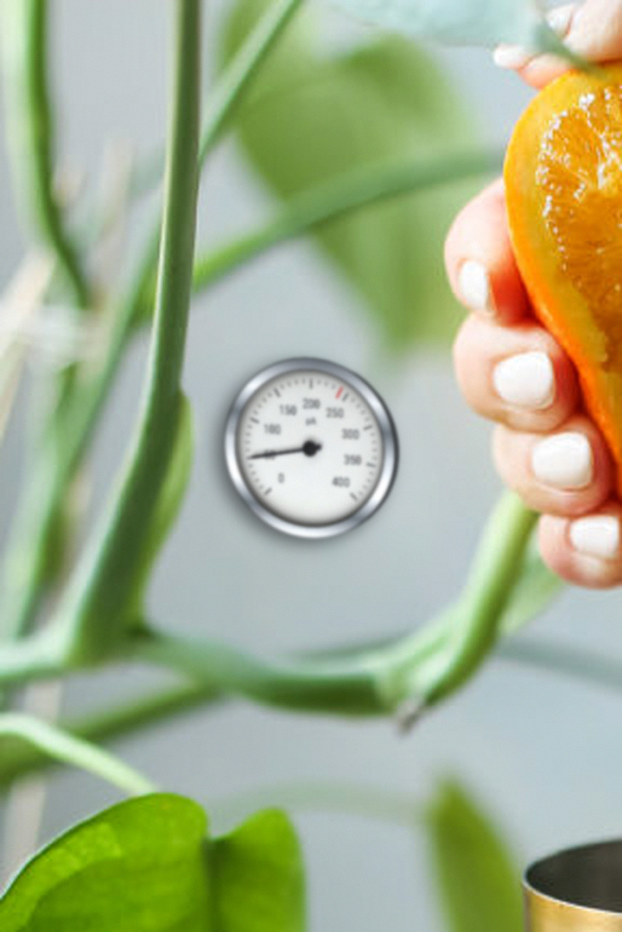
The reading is **50** µA
